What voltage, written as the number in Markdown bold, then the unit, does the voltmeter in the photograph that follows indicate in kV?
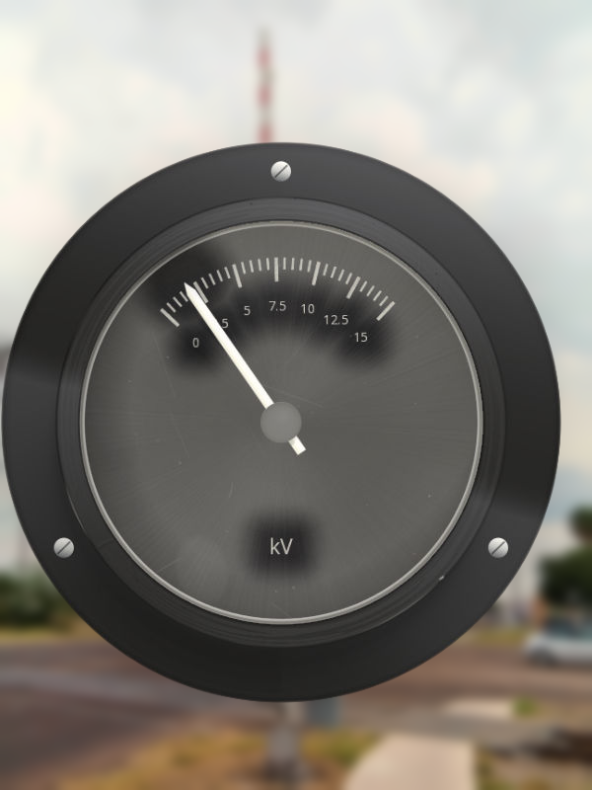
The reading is **2** kV
